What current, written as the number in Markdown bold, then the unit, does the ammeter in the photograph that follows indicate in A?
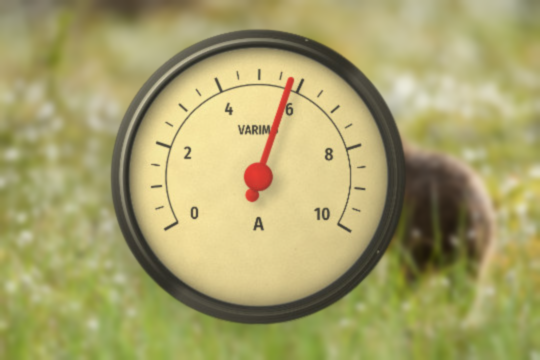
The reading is **5.75** A
